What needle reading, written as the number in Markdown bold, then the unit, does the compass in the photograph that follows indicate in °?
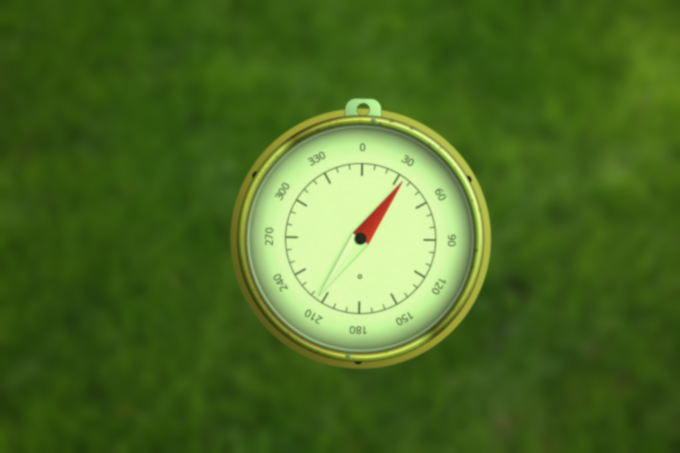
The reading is **35** °
